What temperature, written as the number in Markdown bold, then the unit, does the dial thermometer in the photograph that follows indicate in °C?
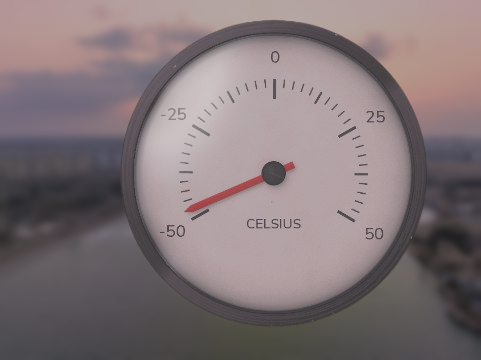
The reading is **-47.5** °C
